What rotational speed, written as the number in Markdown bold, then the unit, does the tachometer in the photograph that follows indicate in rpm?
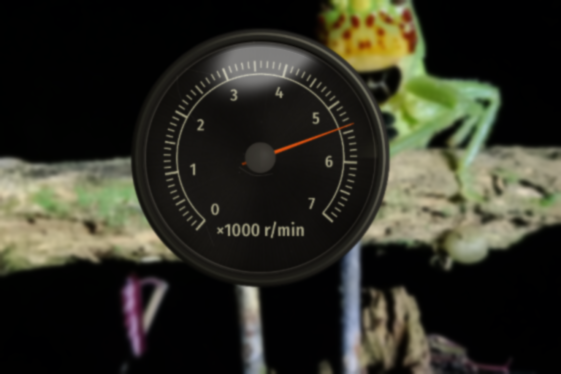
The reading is **5400** rpm
